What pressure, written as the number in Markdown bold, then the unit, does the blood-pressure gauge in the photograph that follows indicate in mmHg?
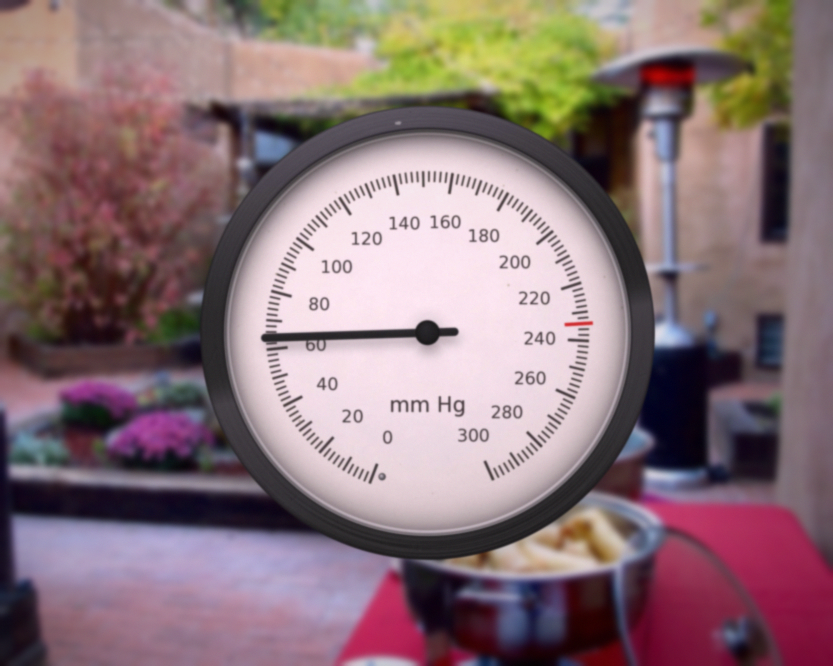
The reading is **64** mmHg
